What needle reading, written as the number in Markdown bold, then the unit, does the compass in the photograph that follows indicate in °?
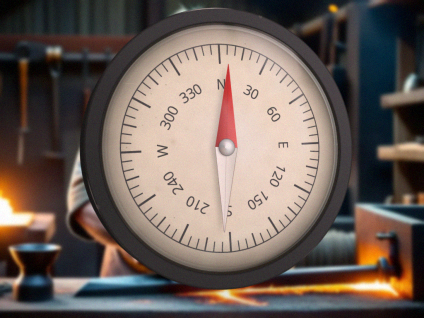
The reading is **5** °
